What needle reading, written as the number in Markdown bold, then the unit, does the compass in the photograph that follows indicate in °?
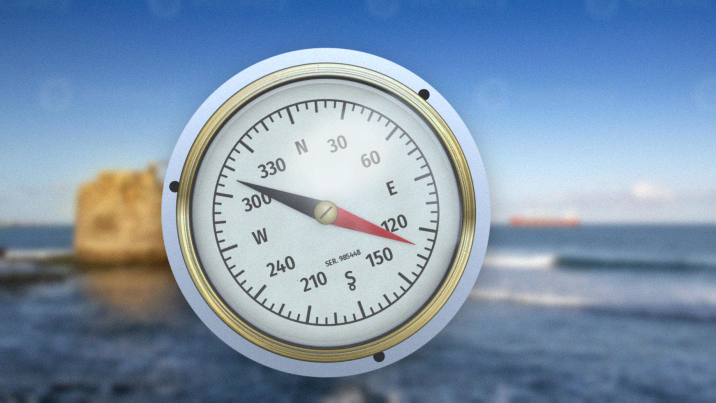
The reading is **130** °
